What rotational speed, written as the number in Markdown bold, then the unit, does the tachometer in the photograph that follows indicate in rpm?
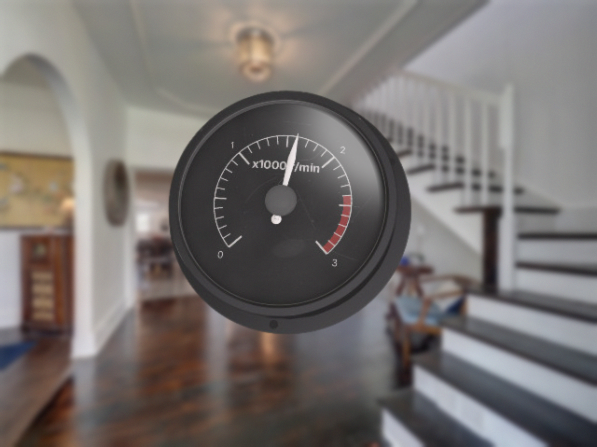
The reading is **1600** rpm
